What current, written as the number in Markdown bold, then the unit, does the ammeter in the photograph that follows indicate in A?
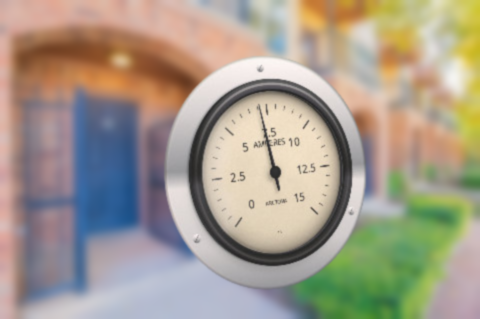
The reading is **7** A
